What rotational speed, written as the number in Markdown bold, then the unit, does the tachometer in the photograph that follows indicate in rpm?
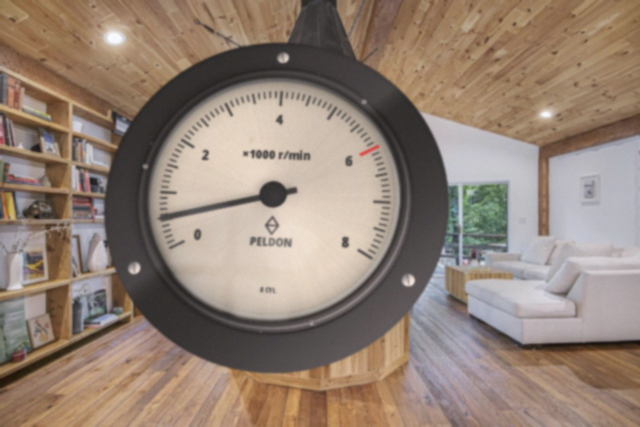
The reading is **500** rpm
